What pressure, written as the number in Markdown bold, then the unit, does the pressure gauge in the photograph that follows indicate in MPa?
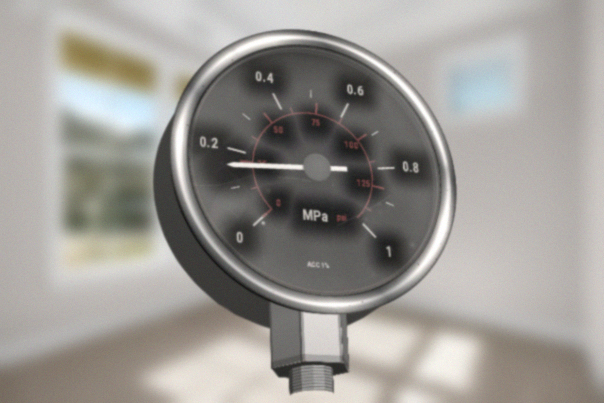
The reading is **0.15** MPa
